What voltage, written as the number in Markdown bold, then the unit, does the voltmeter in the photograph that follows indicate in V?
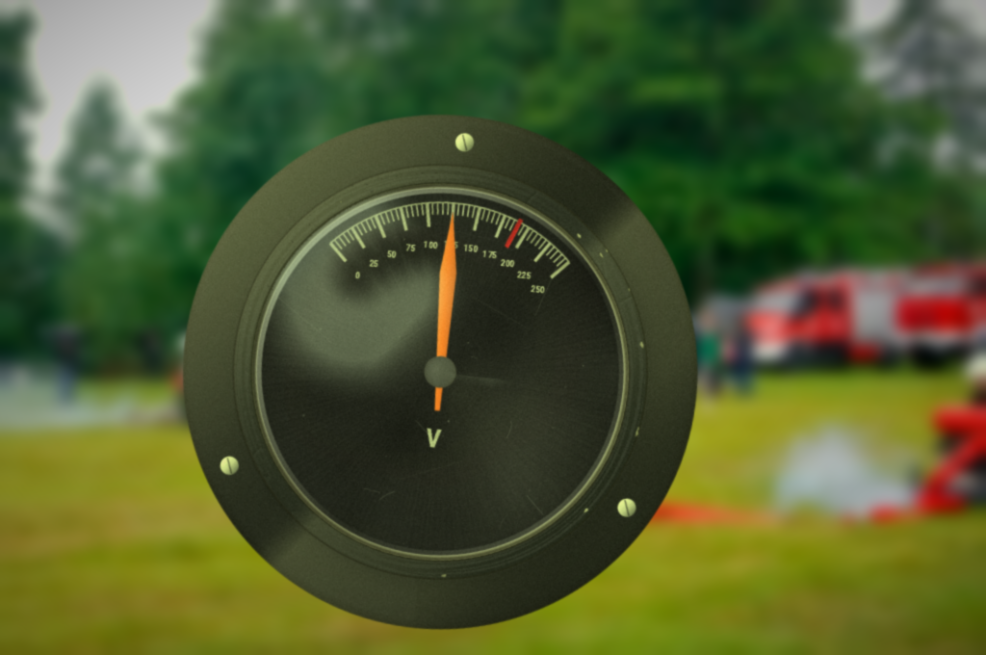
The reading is **125** V
